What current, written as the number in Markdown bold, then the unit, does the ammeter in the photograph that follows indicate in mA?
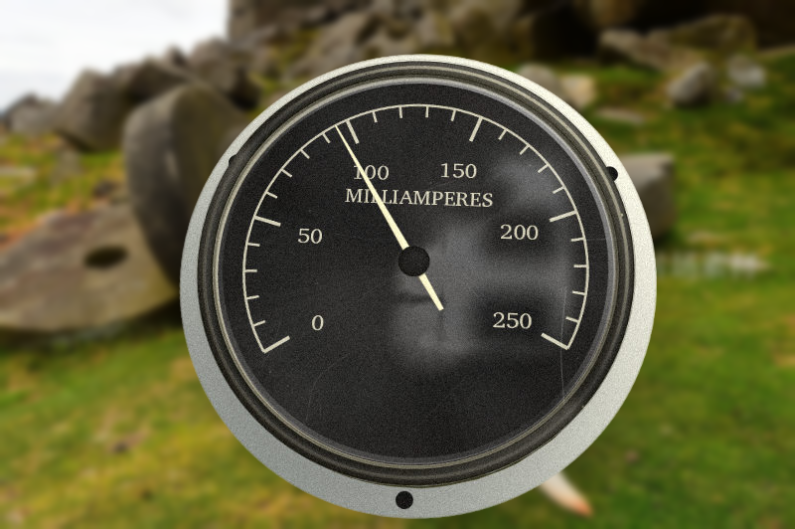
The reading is **95** mA
